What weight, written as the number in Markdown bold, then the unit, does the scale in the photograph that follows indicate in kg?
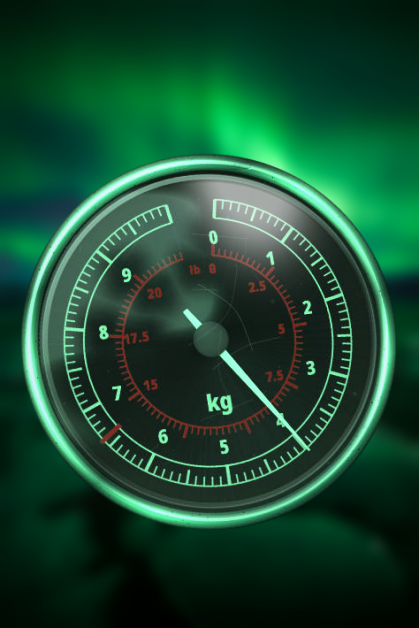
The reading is **4** kg
